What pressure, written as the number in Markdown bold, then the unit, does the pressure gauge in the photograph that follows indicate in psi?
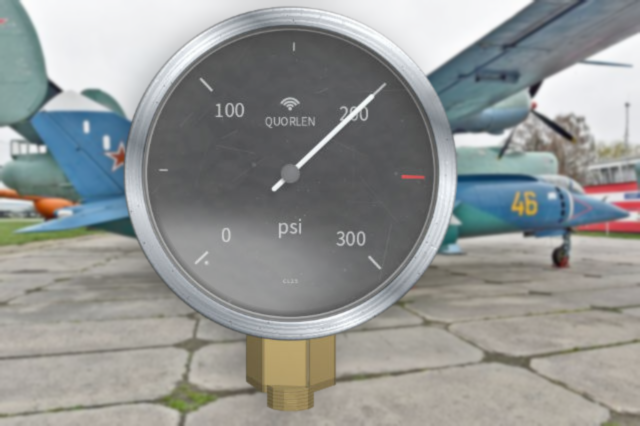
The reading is **200** psi
